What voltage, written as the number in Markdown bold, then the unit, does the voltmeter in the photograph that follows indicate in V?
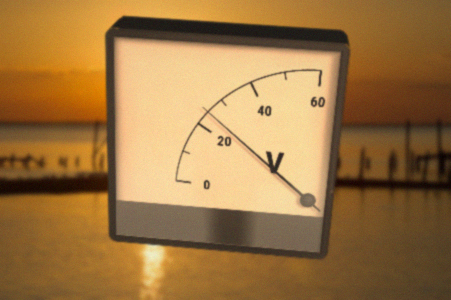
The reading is **25** V
